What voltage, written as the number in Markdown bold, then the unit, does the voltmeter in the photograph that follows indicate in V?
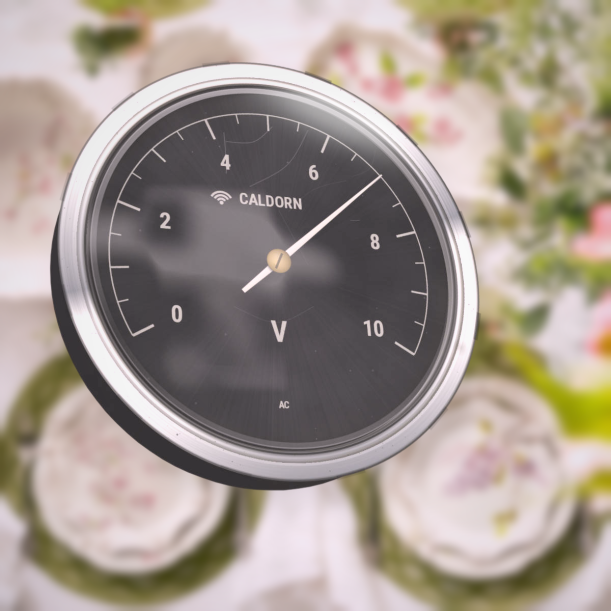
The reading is **7** V
